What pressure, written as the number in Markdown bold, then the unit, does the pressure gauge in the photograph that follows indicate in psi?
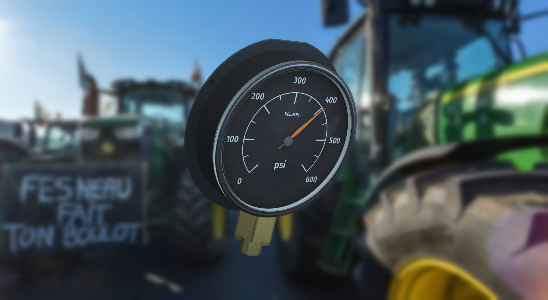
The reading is **400** psi
